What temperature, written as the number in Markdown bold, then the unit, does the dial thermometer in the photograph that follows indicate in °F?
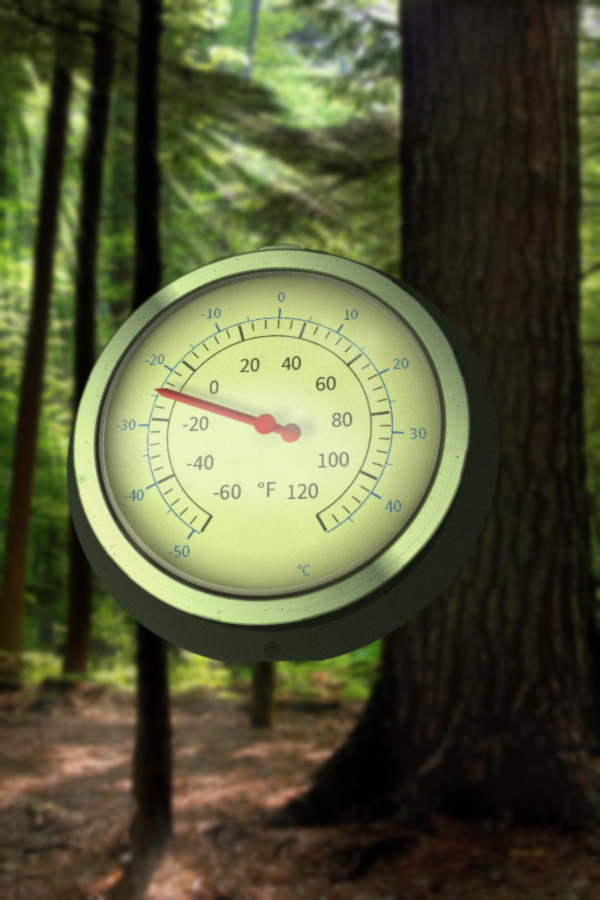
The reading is **-12** °F
